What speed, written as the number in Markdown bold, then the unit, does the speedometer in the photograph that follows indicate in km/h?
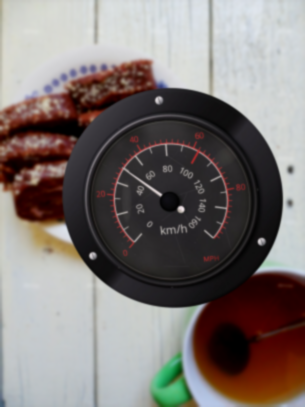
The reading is **50** km/h
